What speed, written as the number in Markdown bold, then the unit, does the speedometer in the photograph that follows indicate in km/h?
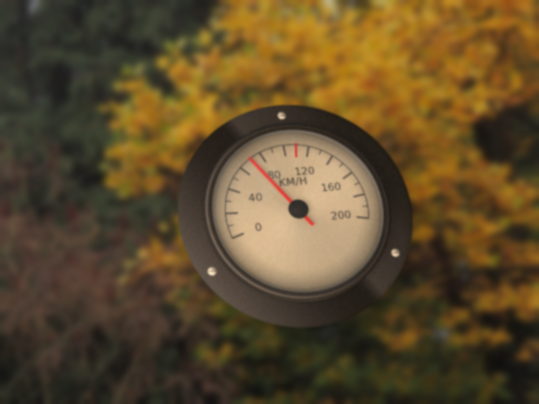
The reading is **70** km/h
